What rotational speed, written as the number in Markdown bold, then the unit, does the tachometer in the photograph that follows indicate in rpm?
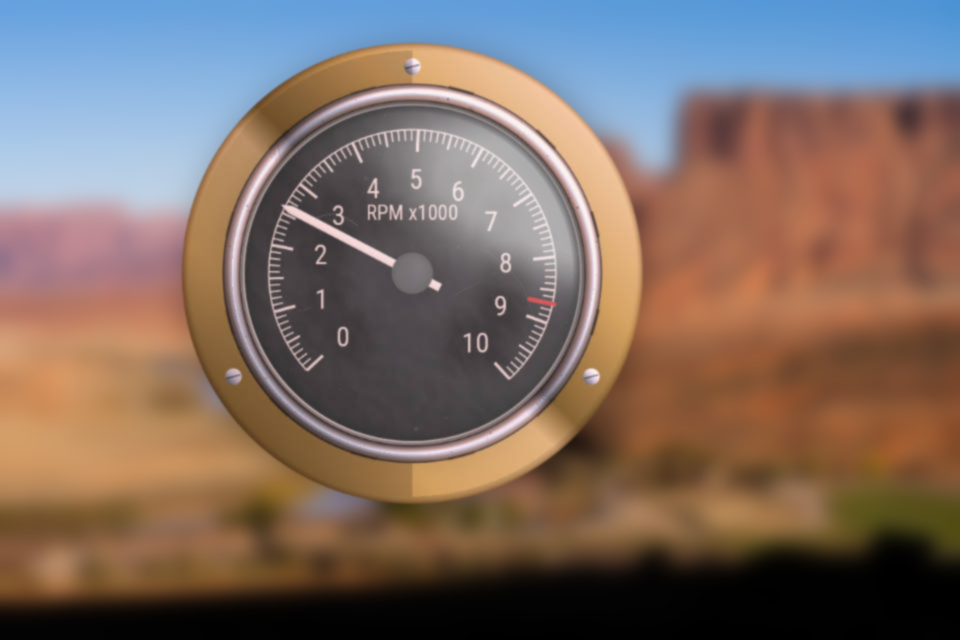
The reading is **2600** rpm
